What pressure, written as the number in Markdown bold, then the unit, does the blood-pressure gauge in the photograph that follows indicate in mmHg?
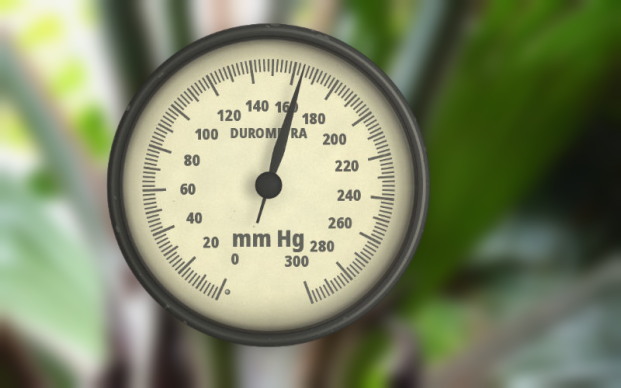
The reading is **164** mmHg
